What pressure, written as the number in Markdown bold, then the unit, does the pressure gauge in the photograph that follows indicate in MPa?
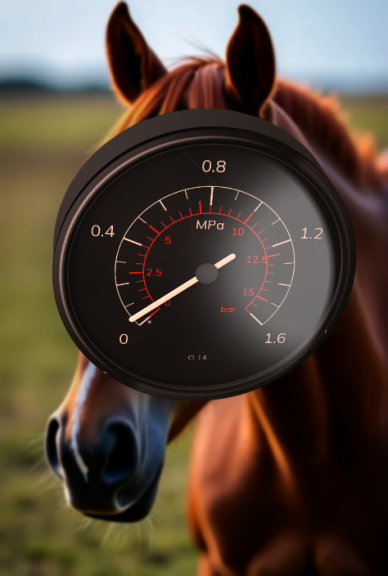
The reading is **0.05** MPa
